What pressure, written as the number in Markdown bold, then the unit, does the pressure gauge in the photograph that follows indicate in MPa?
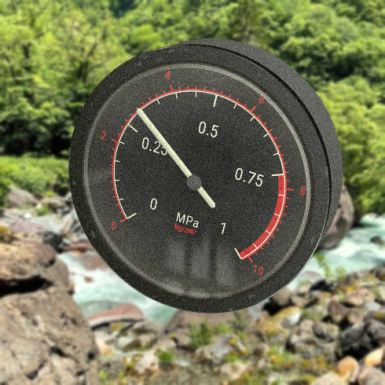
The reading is **0.3** MPa
